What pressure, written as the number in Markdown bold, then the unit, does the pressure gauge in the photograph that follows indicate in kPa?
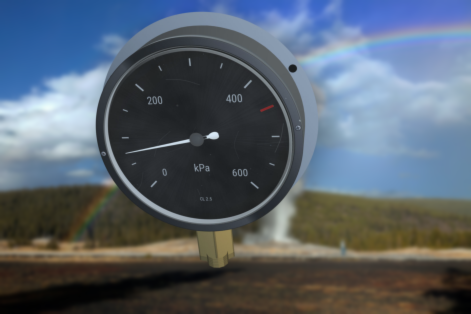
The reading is **75** kPa
